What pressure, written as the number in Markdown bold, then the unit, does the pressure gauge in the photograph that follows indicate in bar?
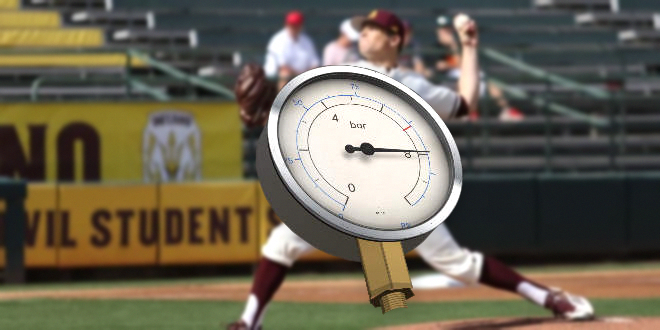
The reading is **8** bar
